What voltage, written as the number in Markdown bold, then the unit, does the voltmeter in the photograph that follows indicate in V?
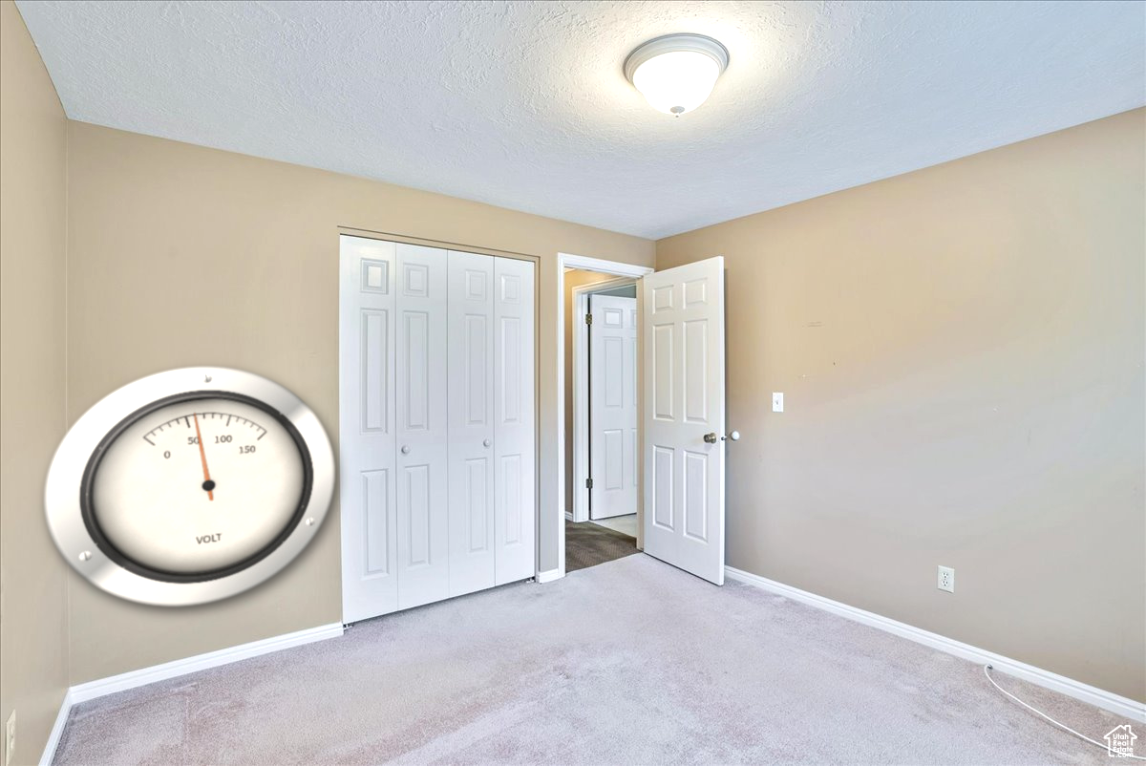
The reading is **60** V
